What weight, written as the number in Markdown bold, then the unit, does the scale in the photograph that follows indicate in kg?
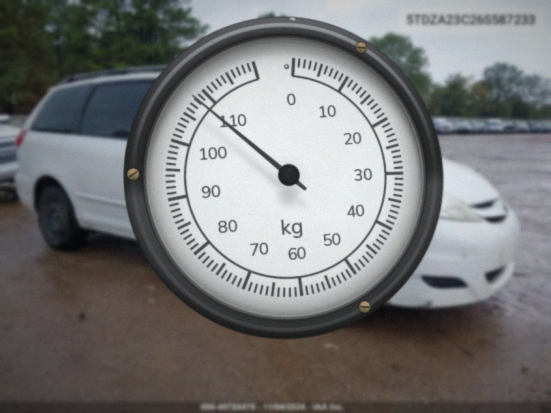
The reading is **108** kg
